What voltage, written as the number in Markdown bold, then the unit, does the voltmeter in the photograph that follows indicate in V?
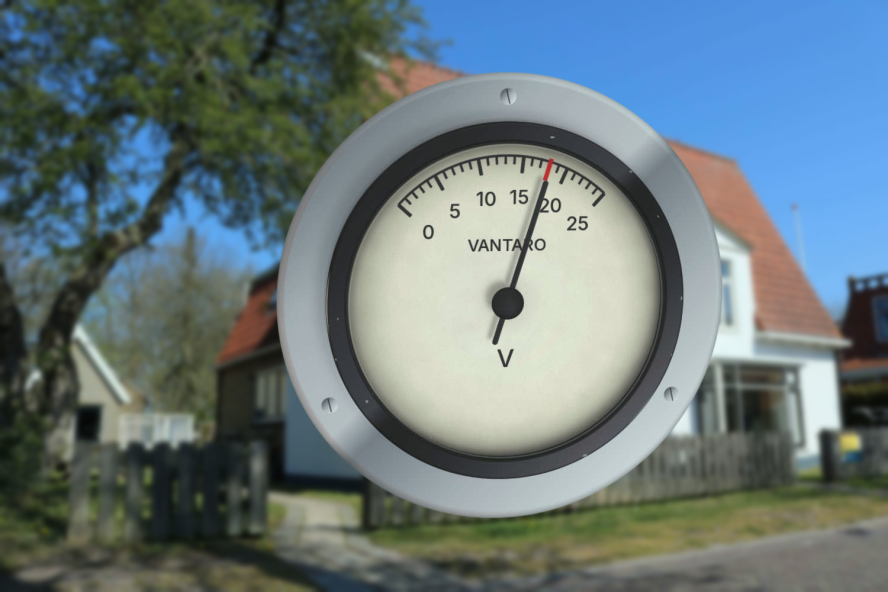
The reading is **18** V
